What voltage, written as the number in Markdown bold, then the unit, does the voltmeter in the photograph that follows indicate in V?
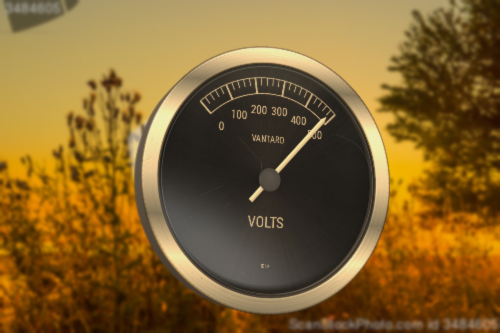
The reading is **480** V
